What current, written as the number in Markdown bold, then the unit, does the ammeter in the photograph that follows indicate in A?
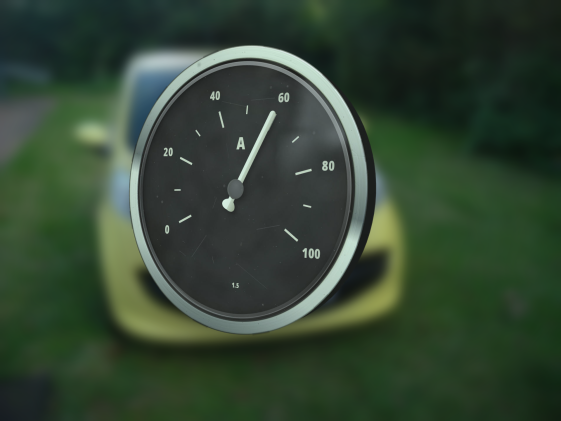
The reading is **60** A
